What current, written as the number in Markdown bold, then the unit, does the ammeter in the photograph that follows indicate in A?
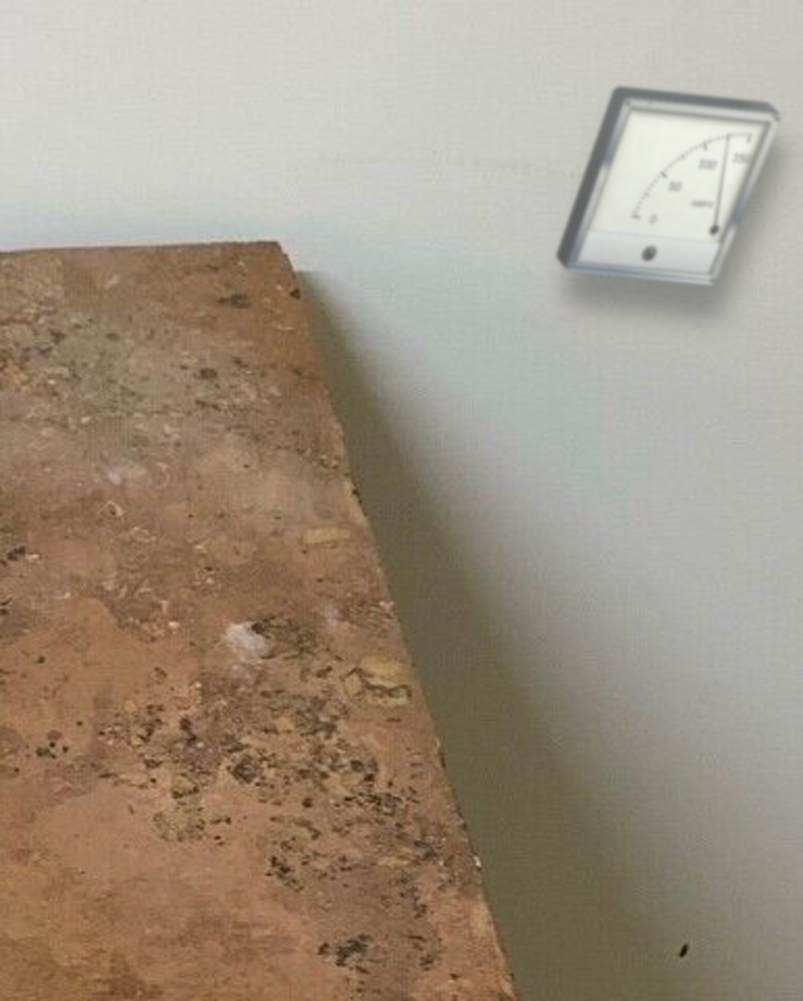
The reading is **125** A
